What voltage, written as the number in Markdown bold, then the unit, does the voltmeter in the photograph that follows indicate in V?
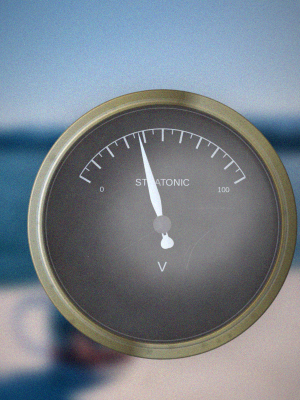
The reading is **37.5** V
